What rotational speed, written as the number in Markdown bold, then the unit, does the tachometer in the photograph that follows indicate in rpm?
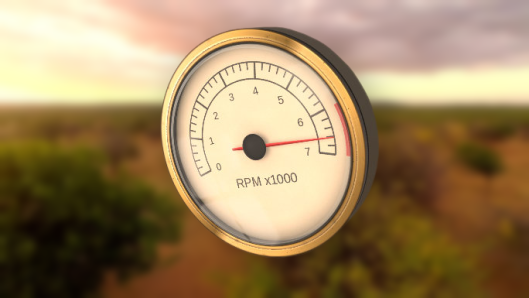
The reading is **6600** rpm
